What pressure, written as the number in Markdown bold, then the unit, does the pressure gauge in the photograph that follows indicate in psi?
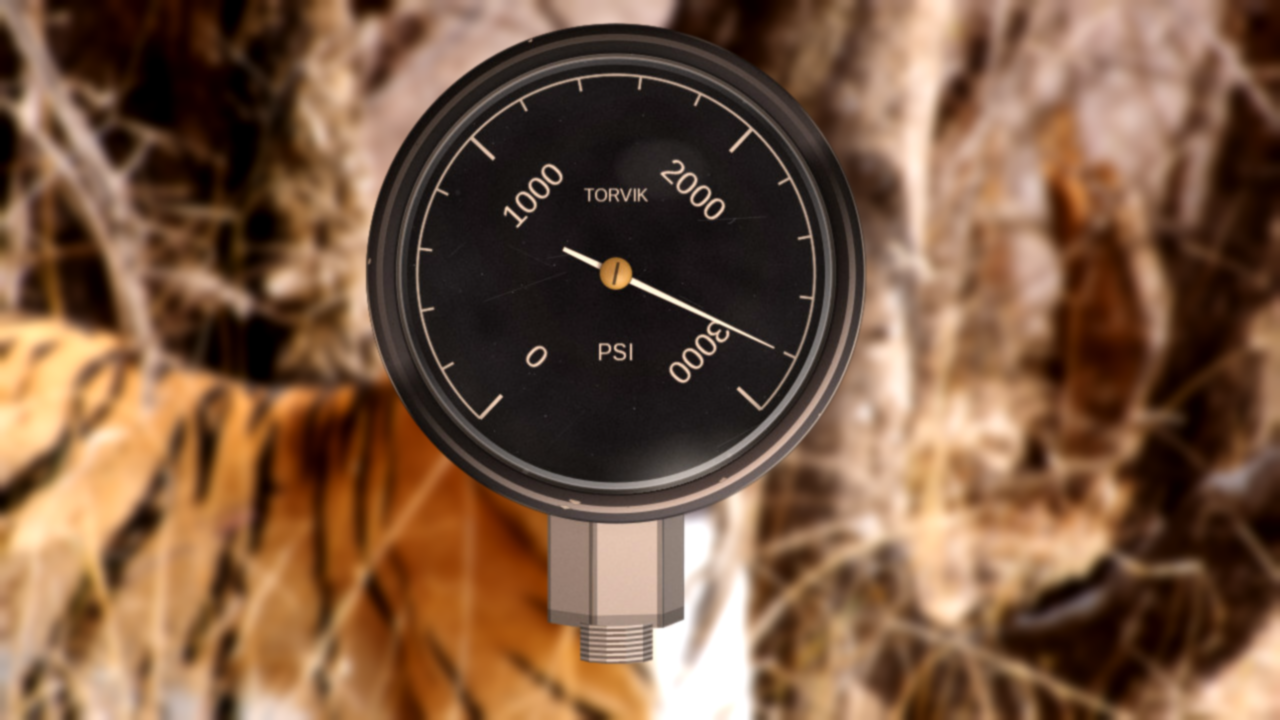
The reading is **2800** psi
